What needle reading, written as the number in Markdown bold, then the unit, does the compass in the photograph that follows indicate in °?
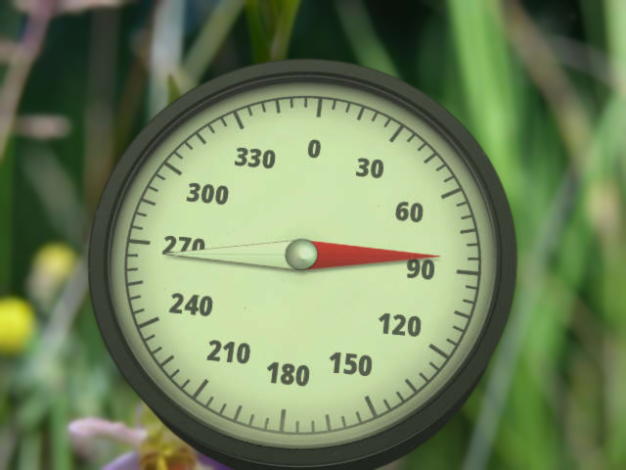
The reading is **85** °
